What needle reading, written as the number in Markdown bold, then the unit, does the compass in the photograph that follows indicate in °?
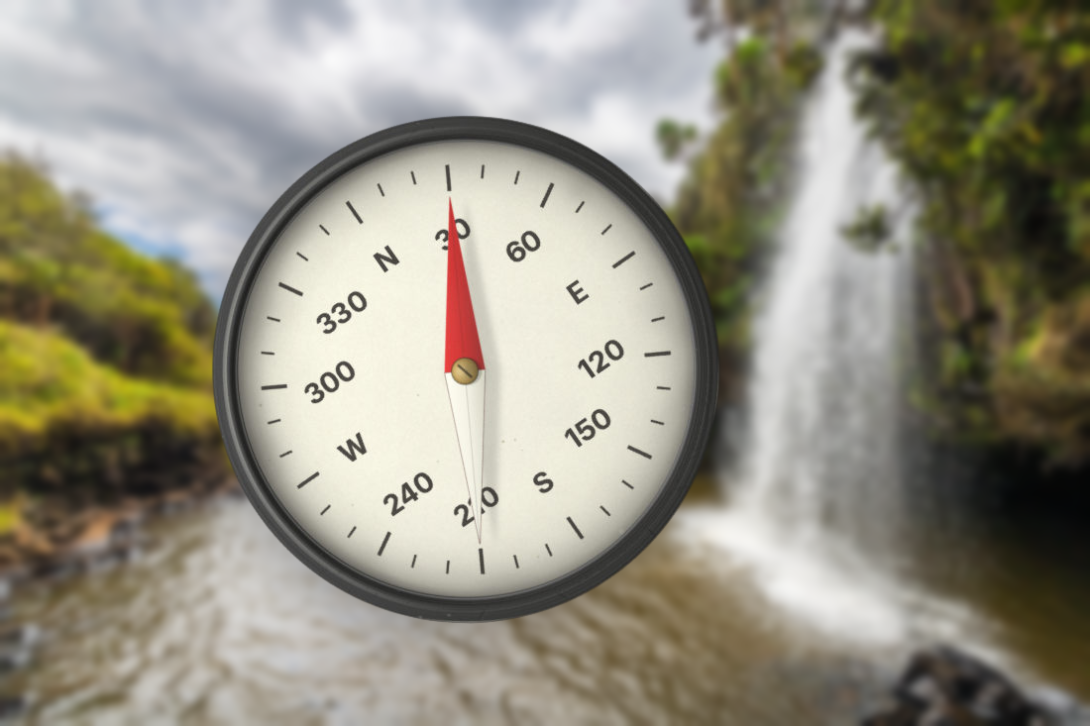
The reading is **30** °
